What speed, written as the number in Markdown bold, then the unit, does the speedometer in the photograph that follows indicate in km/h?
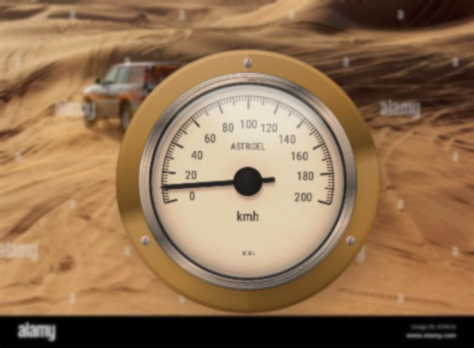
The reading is **10** km/h
